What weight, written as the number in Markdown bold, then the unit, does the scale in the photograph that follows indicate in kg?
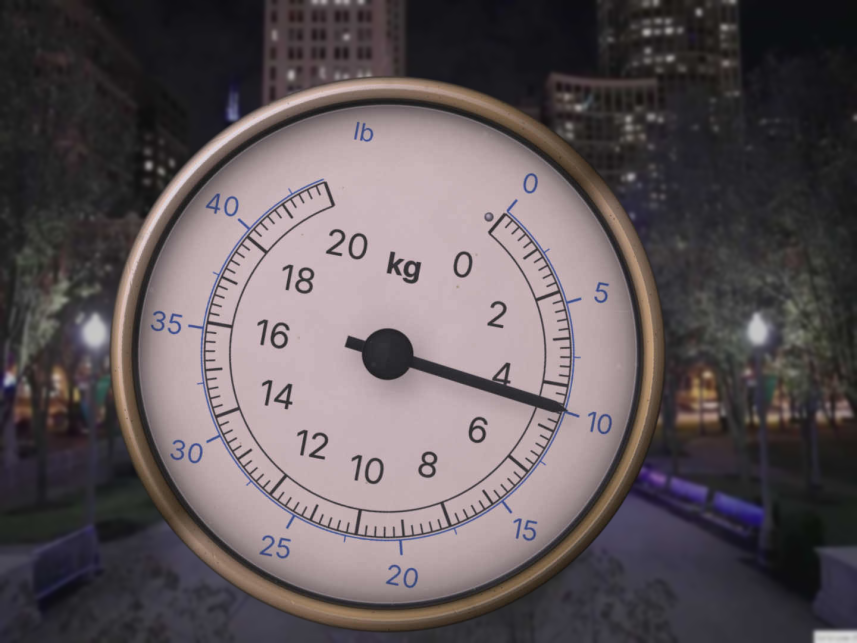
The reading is **4.5** kg
